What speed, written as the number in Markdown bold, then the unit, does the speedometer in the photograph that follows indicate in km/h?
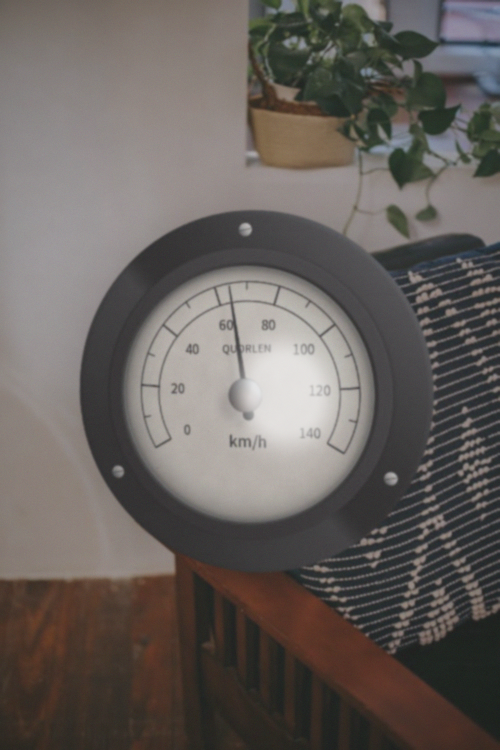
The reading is **65** km/h
